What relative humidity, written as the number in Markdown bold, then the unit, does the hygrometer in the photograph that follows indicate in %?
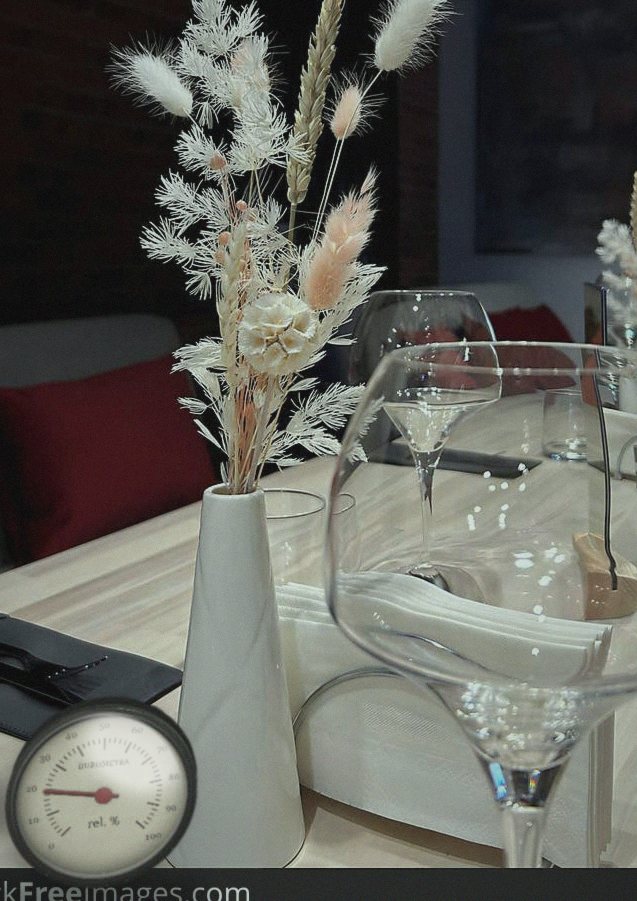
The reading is **20** %
